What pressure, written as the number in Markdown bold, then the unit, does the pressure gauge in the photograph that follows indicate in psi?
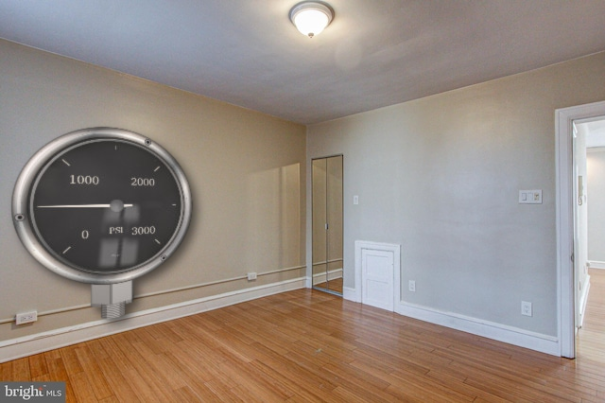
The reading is **500** psi
